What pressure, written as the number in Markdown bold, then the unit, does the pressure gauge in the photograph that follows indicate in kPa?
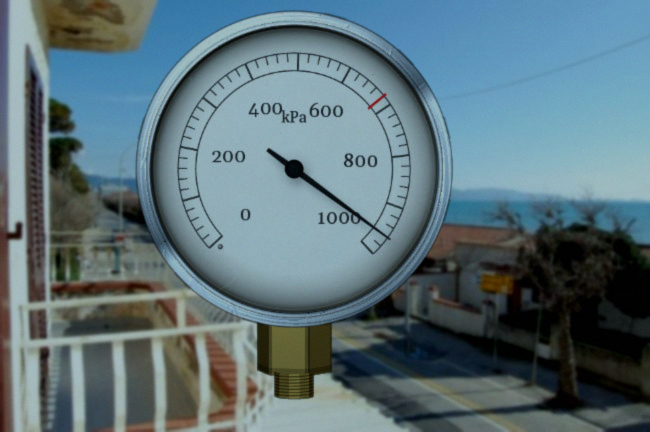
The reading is **960** kPa
